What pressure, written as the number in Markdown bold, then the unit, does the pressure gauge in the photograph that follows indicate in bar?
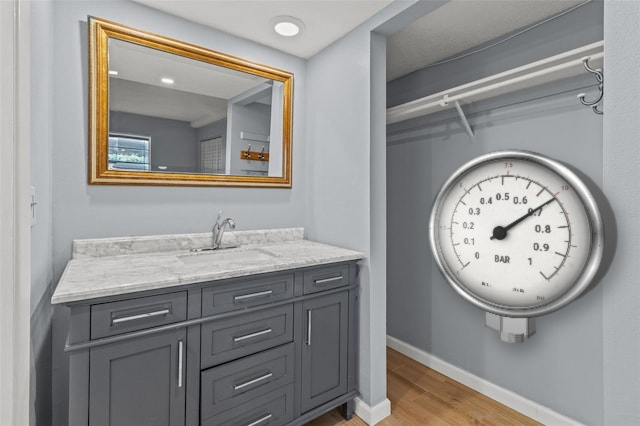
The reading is **0.7** bar
